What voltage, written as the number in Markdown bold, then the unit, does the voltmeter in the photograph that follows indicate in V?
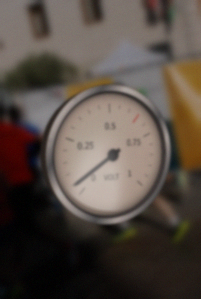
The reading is **0.05** V
